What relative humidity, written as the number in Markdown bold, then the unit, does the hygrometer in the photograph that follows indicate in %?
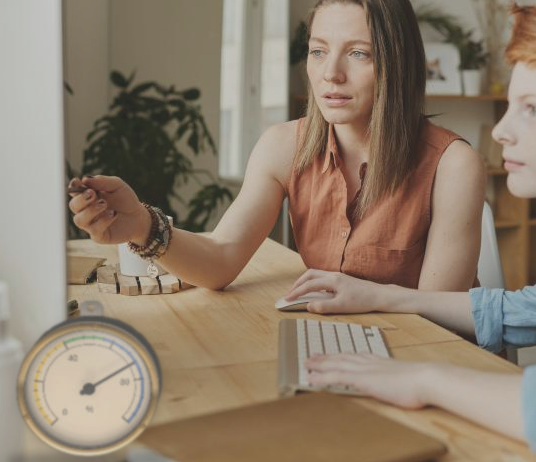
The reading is **72** %
